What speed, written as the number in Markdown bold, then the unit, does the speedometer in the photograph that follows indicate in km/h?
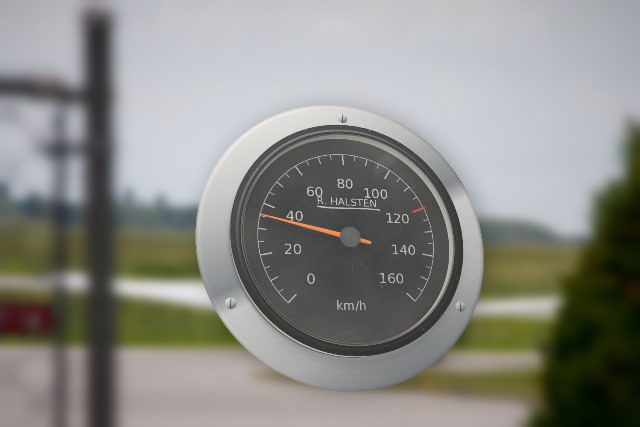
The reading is **35** km/h
